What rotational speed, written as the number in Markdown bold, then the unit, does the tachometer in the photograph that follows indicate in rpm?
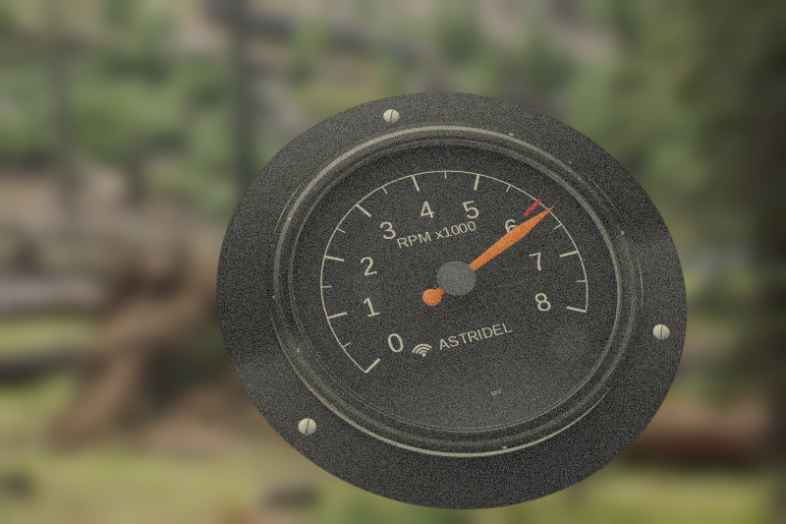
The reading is **6250** rpm
